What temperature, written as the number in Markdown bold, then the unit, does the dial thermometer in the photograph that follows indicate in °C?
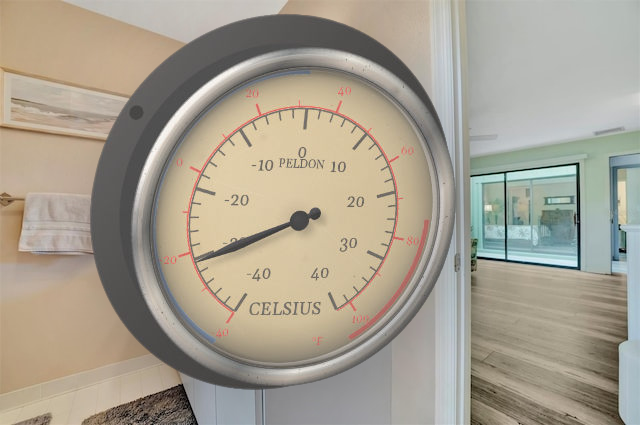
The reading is **-30** °C
